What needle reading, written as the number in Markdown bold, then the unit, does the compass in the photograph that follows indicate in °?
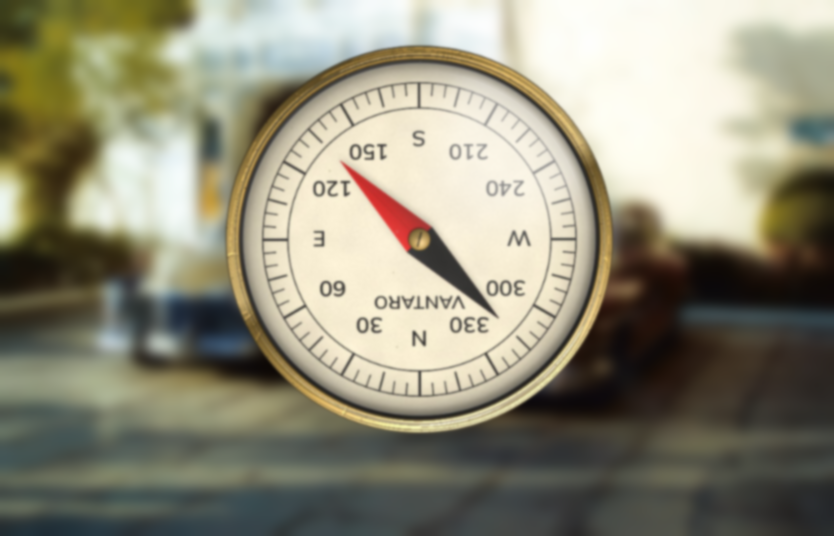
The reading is **135** °
